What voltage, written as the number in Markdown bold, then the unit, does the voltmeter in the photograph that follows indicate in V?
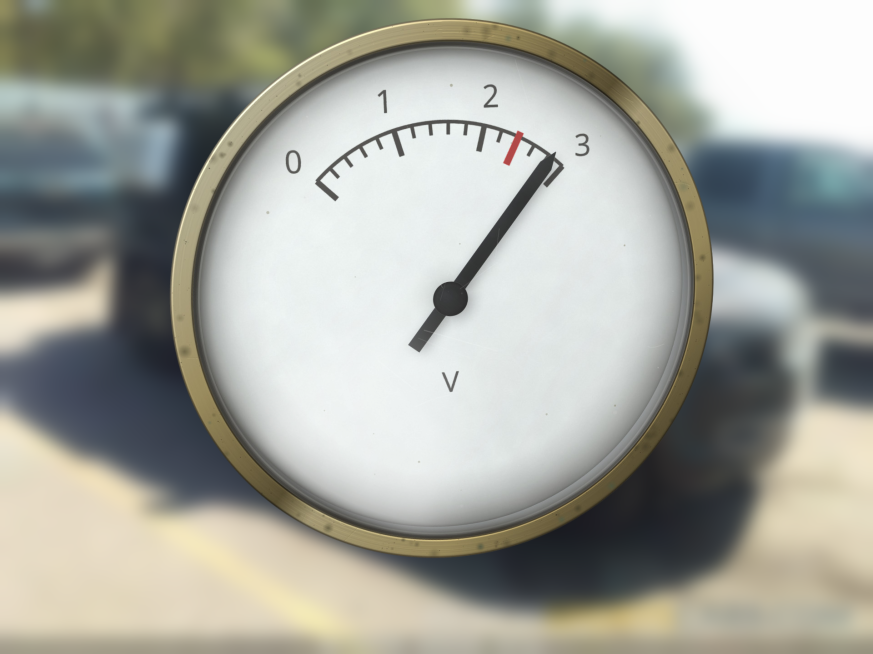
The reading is **2.8** V
